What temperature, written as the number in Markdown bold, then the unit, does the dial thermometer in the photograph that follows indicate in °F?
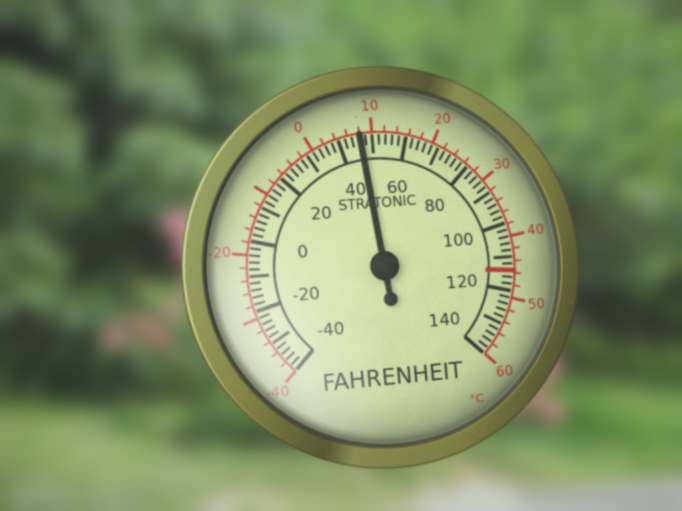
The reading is **46** °F
